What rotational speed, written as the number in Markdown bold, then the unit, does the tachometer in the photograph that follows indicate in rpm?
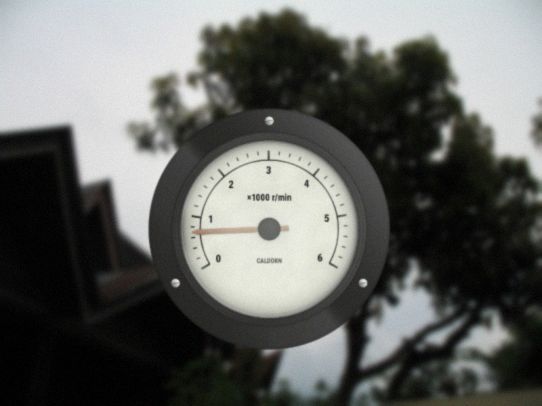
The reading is **700** rpm
